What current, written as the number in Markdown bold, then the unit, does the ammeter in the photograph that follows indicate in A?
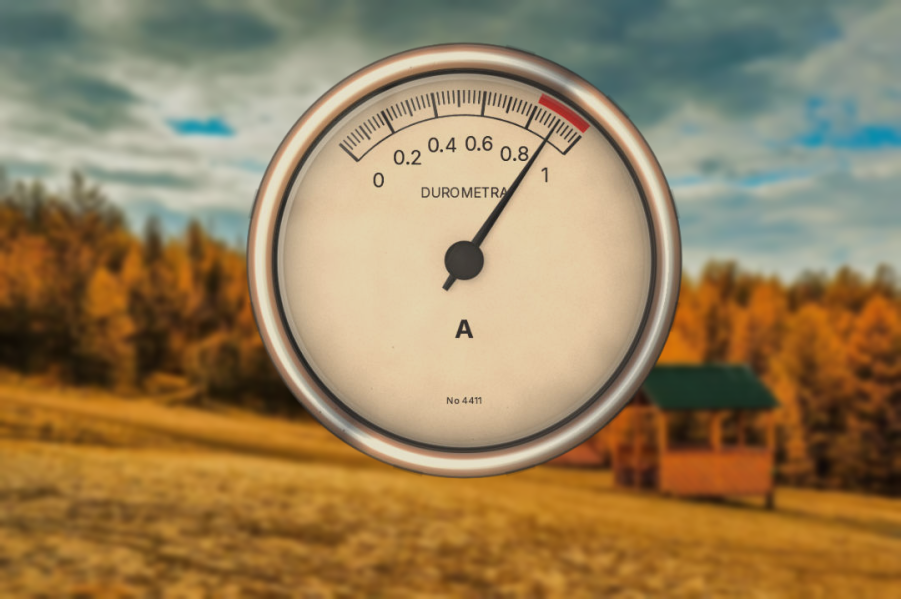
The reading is **0.9** A
